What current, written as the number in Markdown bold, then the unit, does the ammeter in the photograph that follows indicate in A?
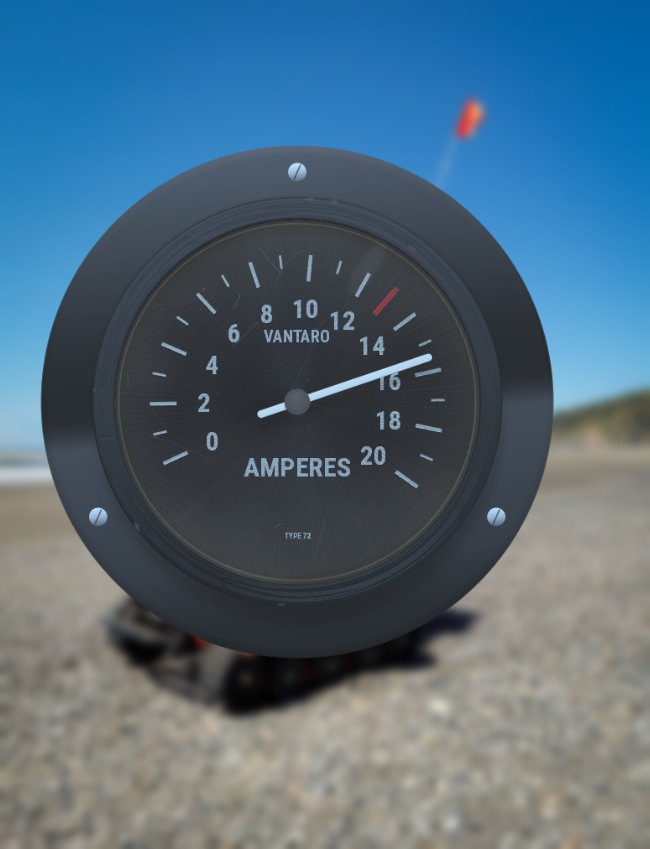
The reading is **15.5** A
